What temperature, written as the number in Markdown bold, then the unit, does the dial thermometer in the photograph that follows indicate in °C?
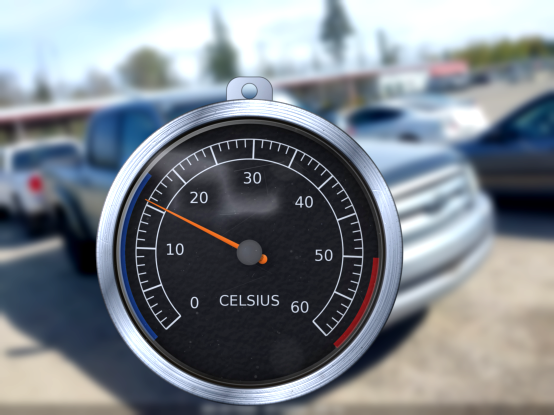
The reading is **15.5** °C
